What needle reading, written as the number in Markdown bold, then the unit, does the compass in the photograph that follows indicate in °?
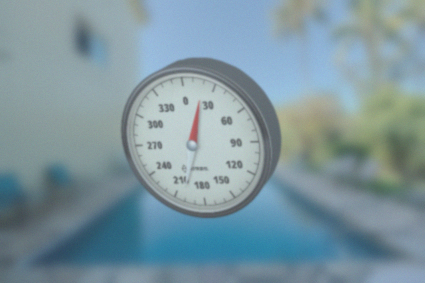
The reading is **20** °
